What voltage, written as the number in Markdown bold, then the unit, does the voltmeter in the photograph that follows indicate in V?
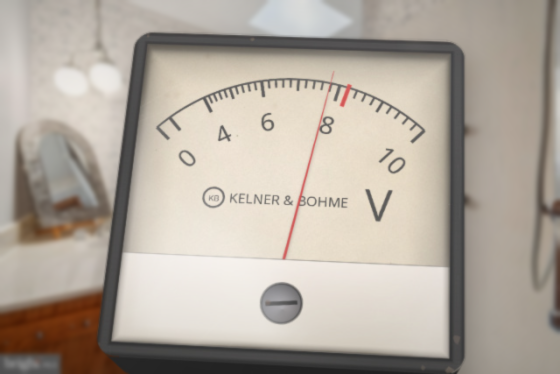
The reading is **7.8** V
